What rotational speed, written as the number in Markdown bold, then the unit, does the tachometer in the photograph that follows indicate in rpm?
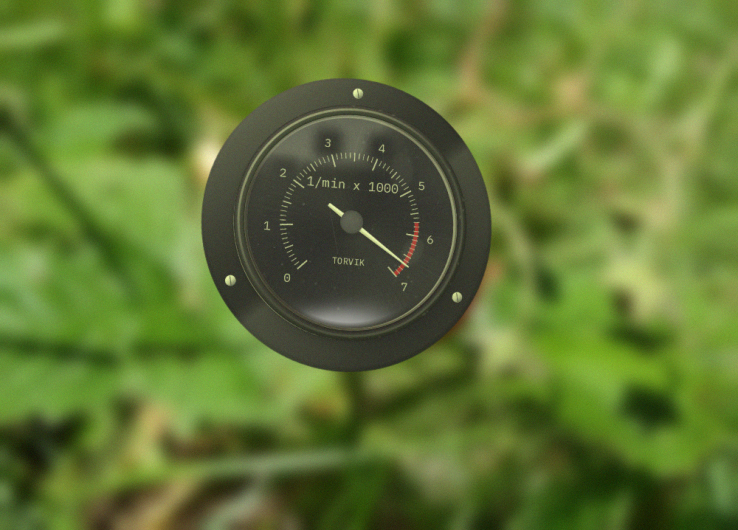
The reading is **6700** rpm
